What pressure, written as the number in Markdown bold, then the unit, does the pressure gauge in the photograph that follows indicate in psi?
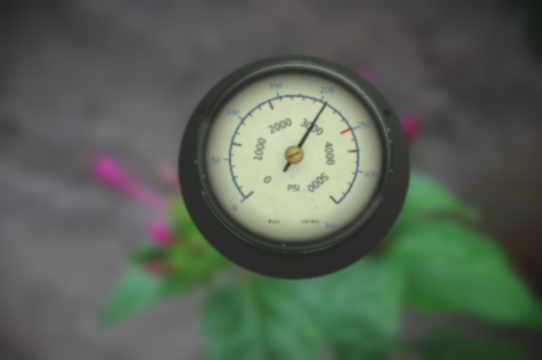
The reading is **3000** psi
